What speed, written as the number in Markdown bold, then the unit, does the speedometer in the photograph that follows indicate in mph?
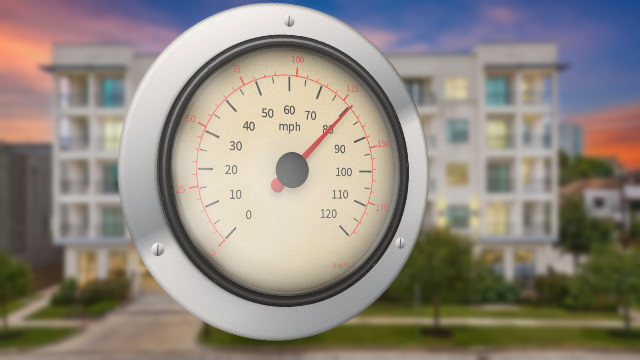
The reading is **80** mph
